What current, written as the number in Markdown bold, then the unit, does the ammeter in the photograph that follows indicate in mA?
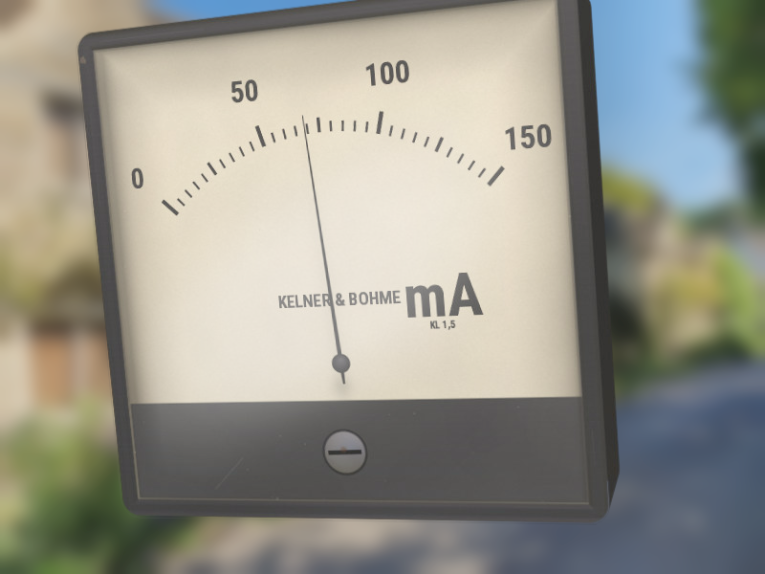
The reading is **70** mA
